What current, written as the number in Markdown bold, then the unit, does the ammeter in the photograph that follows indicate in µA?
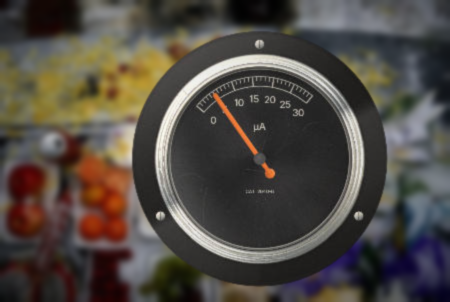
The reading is **5** µA
